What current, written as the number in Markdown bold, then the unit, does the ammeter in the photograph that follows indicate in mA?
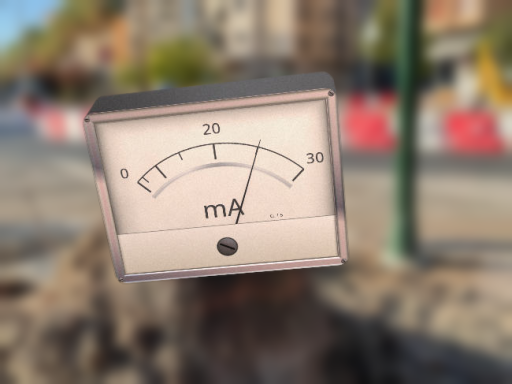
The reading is **25** mA
